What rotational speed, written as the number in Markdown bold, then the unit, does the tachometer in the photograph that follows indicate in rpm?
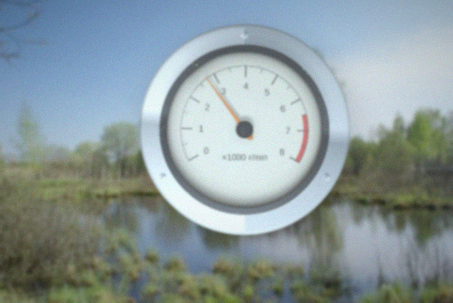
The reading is **2750** rpm
